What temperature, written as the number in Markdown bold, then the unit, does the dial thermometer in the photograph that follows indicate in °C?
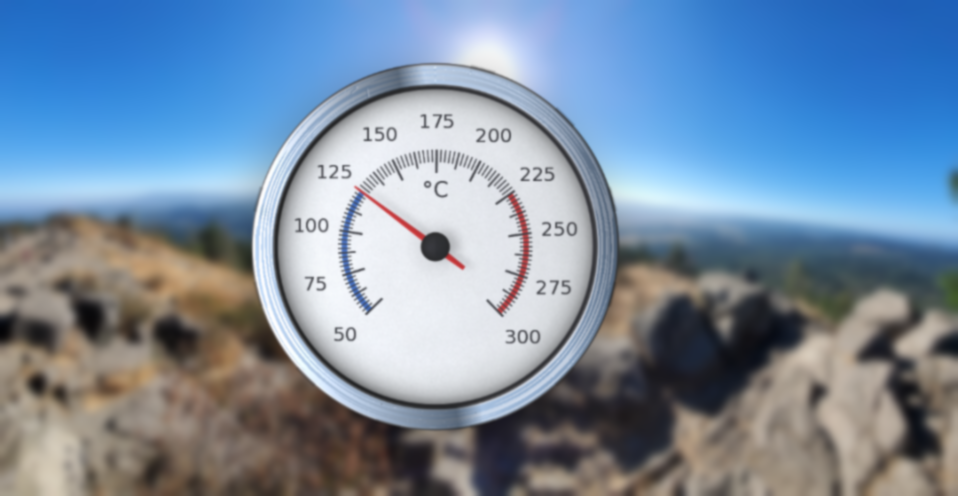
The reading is **125** °C
